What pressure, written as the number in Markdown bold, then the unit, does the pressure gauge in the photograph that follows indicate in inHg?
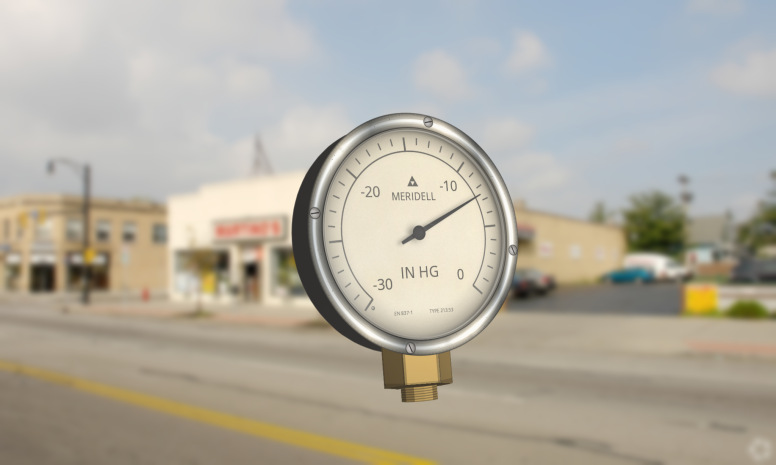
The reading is **-7.5** inHg
